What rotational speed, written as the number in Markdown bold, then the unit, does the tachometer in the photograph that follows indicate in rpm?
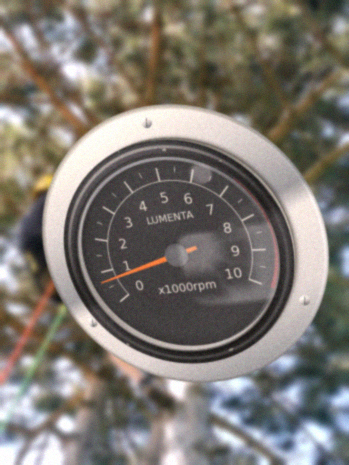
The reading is **750** rpm
